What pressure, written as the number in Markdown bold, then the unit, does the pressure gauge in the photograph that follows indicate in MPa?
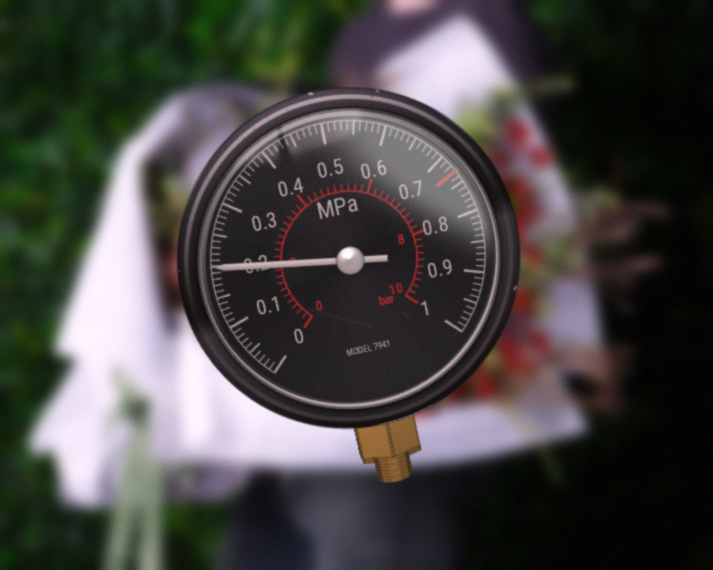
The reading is **0.2** MPa
